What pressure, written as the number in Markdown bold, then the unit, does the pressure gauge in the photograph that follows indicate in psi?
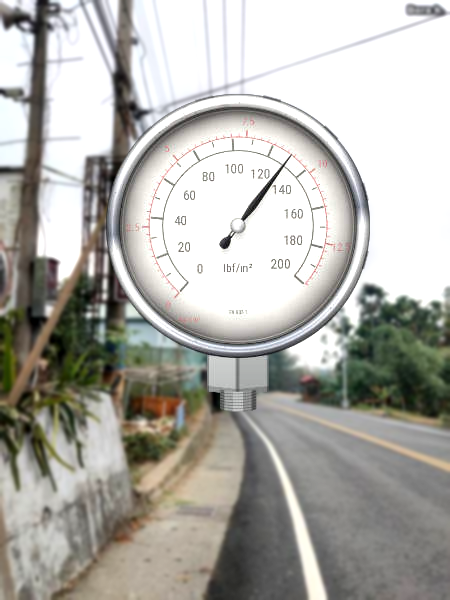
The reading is **130** psi
